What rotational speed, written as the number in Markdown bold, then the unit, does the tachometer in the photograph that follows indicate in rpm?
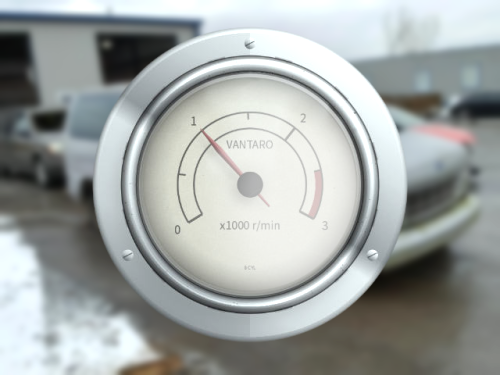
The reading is **1000** rpm
